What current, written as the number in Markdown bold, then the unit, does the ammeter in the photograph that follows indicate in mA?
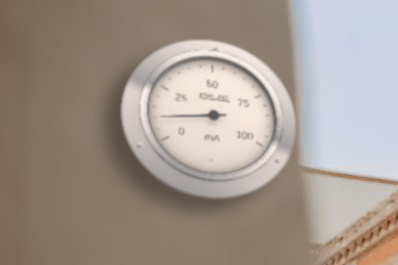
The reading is **10** mA
